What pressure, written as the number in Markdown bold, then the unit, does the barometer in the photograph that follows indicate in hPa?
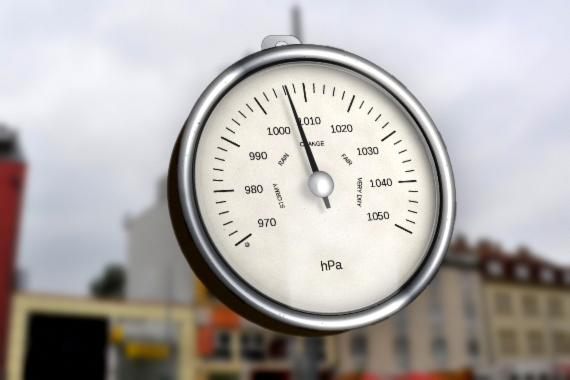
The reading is **1006** hPa
